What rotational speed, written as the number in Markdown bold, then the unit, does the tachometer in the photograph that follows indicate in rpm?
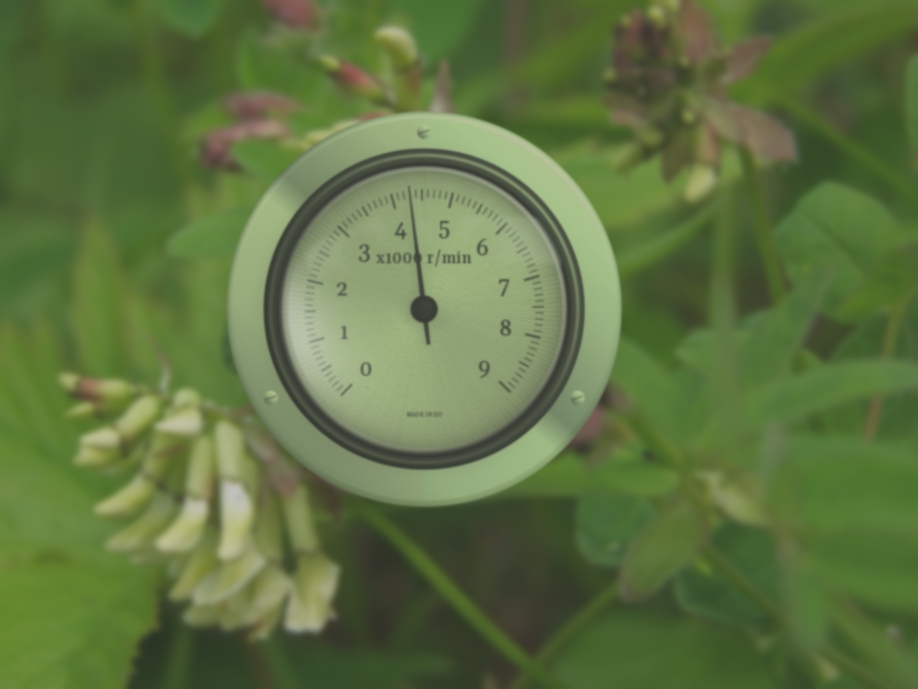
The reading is **4300** rpm
